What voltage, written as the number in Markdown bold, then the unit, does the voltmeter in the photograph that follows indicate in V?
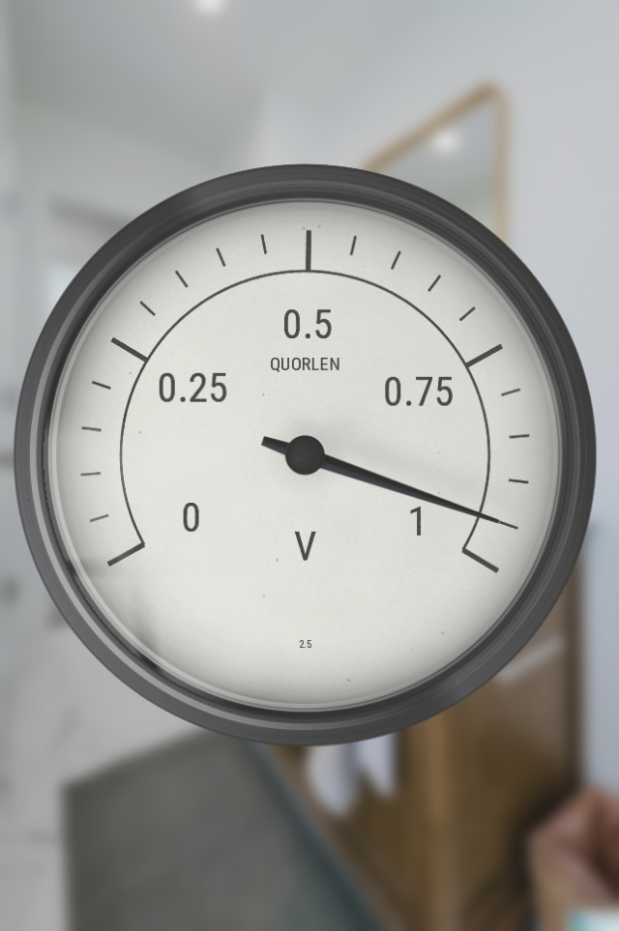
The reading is **0.95** V
